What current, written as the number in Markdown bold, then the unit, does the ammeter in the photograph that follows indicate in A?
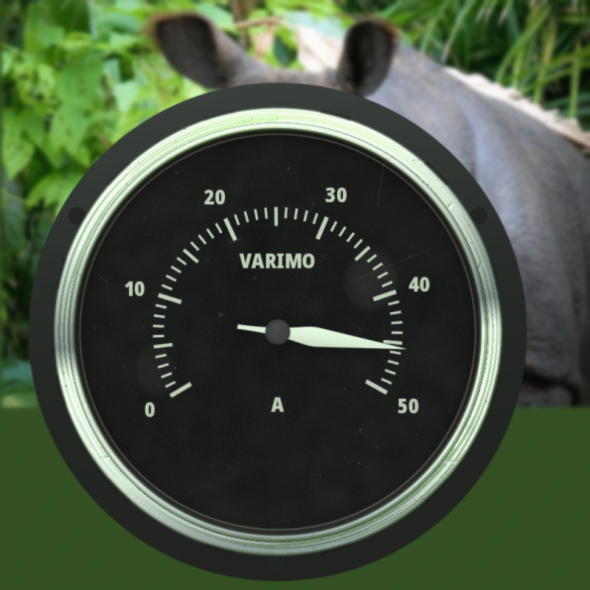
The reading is **45.5** A
